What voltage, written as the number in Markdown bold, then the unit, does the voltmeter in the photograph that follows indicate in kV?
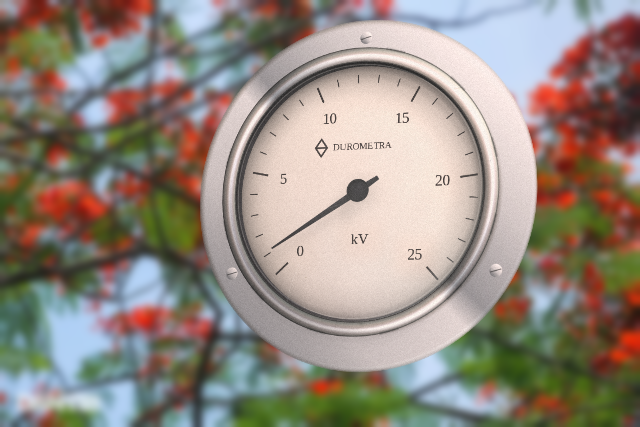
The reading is **1** kV
